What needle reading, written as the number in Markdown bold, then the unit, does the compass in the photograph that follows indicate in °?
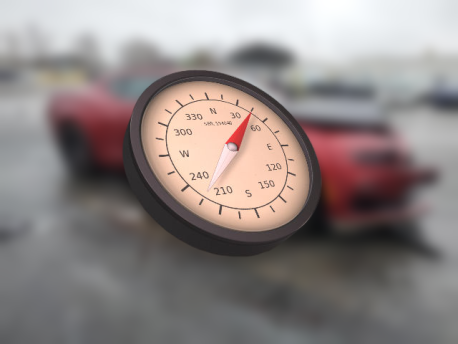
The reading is **45** °
